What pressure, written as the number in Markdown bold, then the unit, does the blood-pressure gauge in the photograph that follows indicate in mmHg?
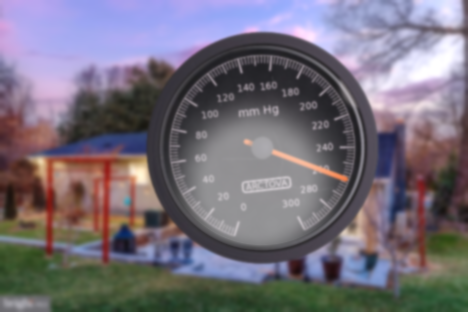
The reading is **260** mmHg
